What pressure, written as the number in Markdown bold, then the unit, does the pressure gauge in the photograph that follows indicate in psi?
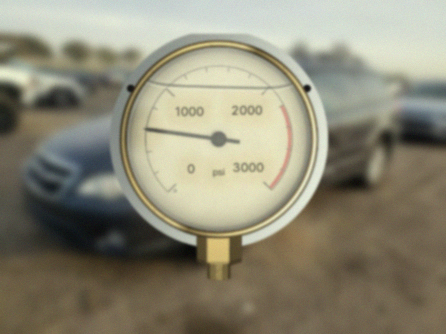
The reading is **600** psi
